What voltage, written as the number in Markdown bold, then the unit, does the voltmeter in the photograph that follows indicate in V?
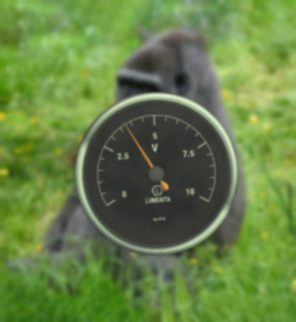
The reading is **3.75** V
